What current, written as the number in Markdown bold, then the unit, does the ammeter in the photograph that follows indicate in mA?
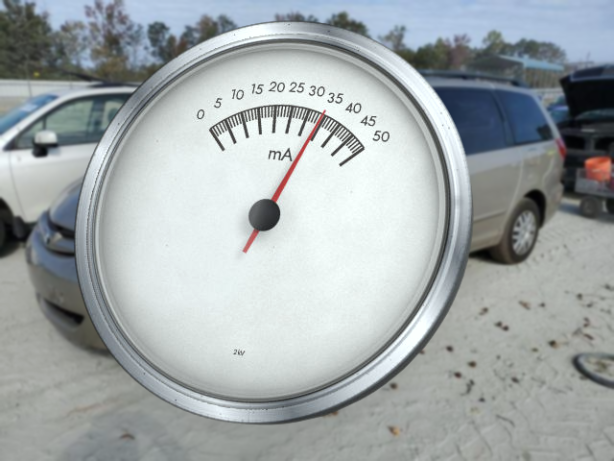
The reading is **35** mA
